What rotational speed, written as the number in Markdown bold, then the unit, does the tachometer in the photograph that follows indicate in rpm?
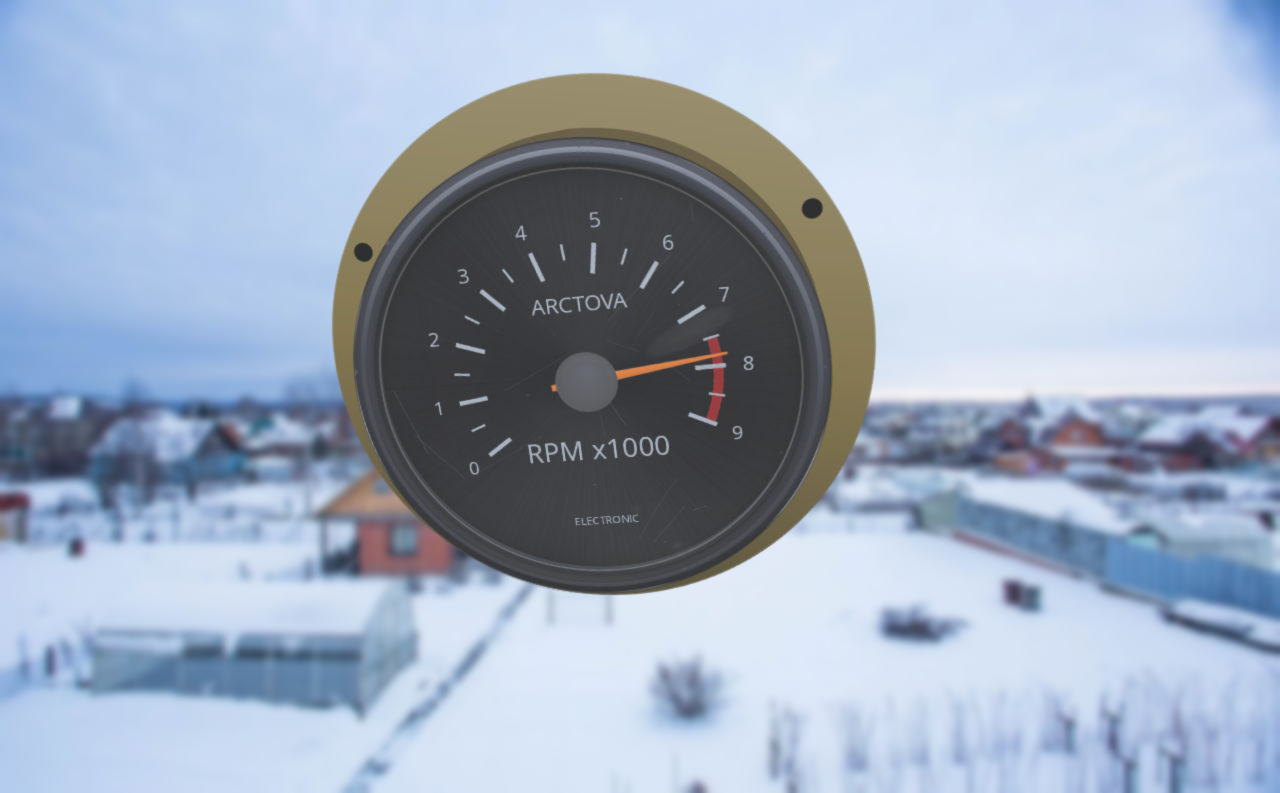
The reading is **7750** rpm
